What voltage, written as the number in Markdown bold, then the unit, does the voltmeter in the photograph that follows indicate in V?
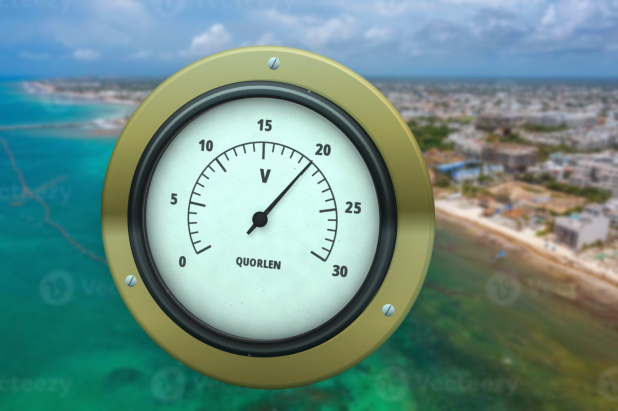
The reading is **20** V
